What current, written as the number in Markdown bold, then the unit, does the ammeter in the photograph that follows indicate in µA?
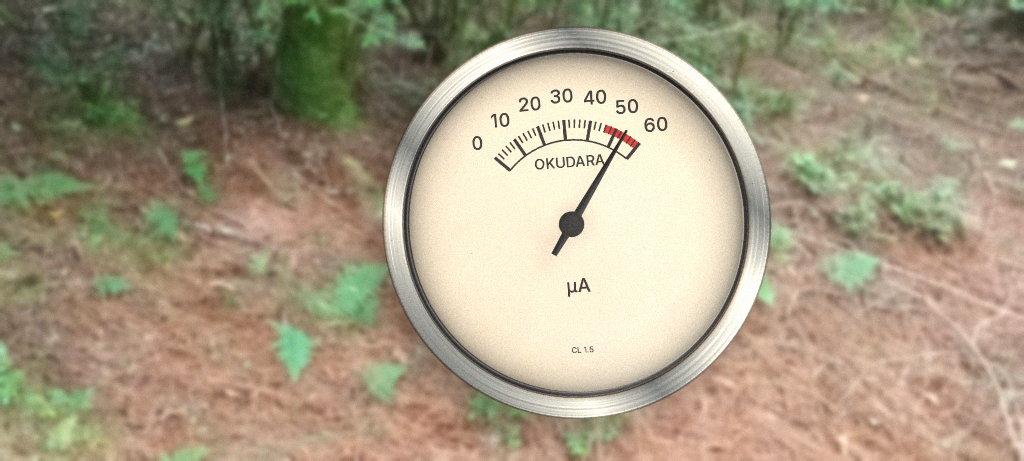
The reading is **54** µA
